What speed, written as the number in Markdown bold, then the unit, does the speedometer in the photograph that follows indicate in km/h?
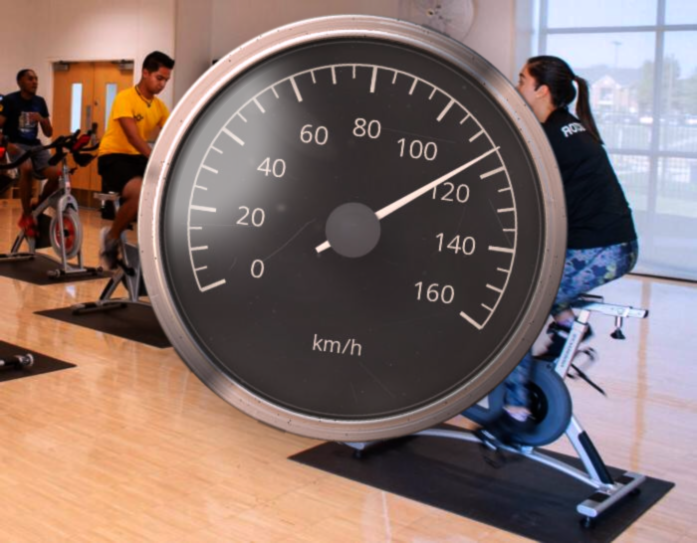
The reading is **115** km/h
